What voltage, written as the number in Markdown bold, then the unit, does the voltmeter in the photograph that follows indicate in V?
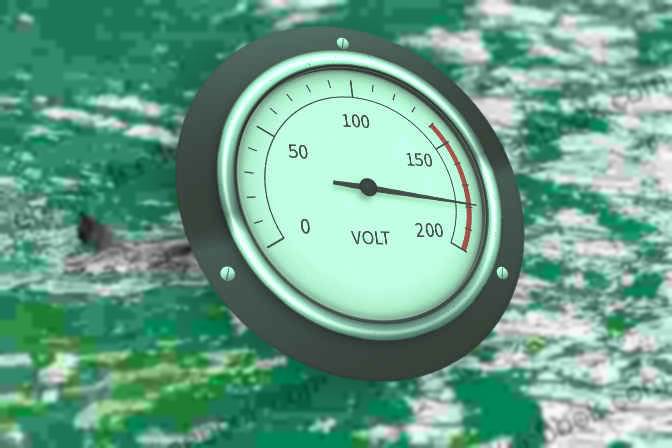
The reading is **180** V
